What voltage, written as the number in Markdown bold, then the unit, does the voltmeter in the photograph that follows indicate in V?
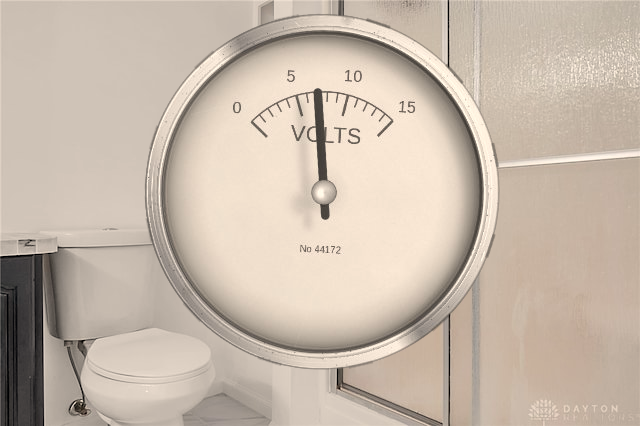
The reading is **7** V
